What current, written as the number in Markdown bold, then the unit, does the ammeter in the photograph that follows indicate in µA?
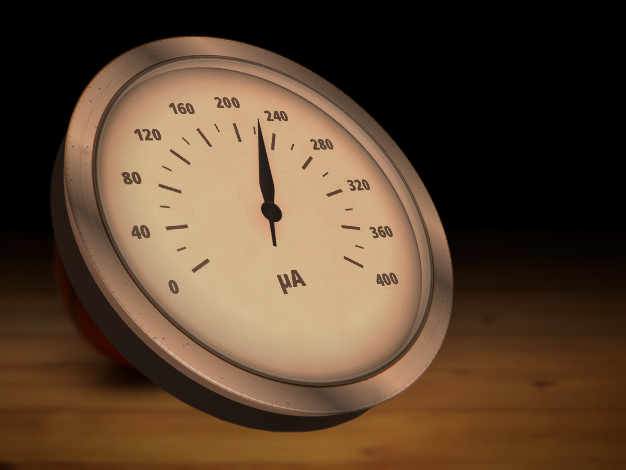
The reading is **220** µA
